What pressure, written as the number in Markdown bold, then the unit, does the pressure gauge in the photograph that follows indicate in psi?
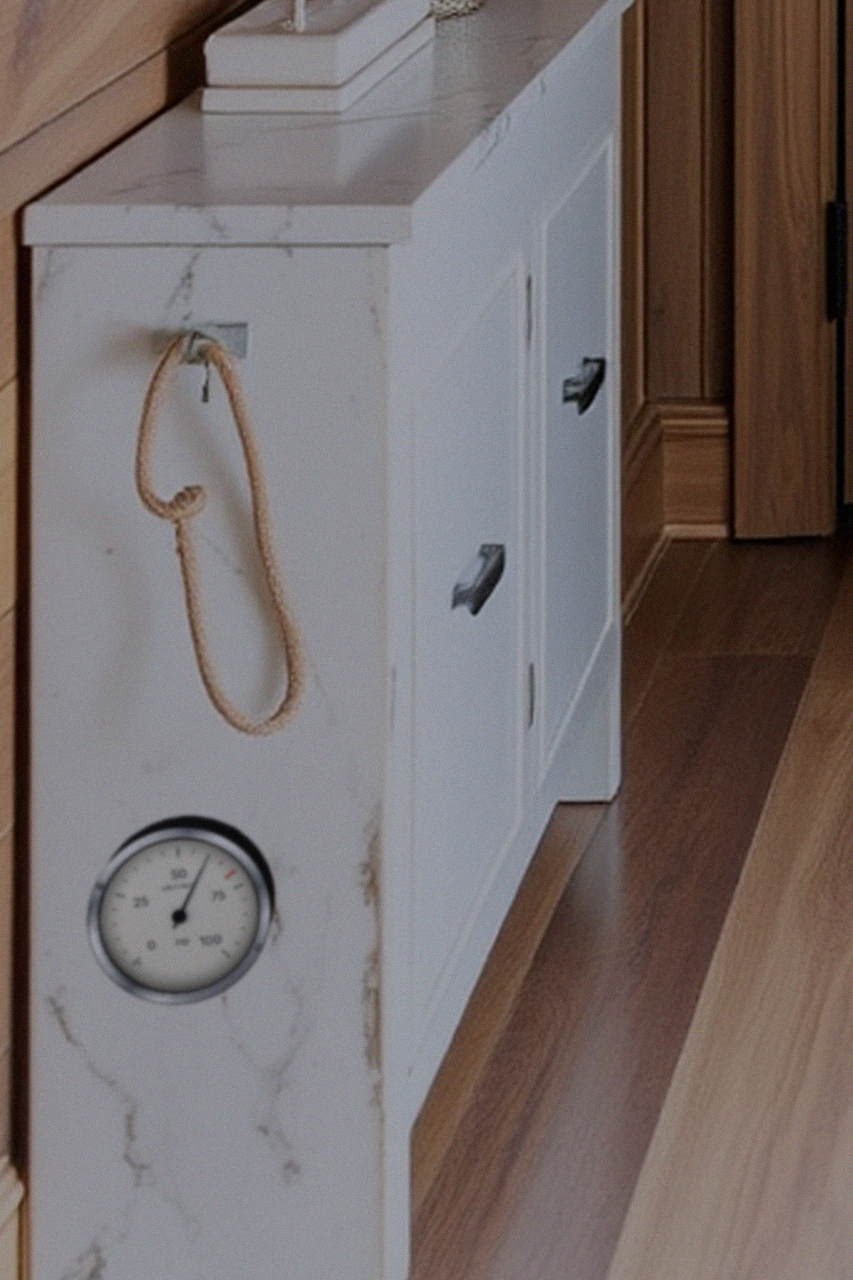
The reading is **60** psi
